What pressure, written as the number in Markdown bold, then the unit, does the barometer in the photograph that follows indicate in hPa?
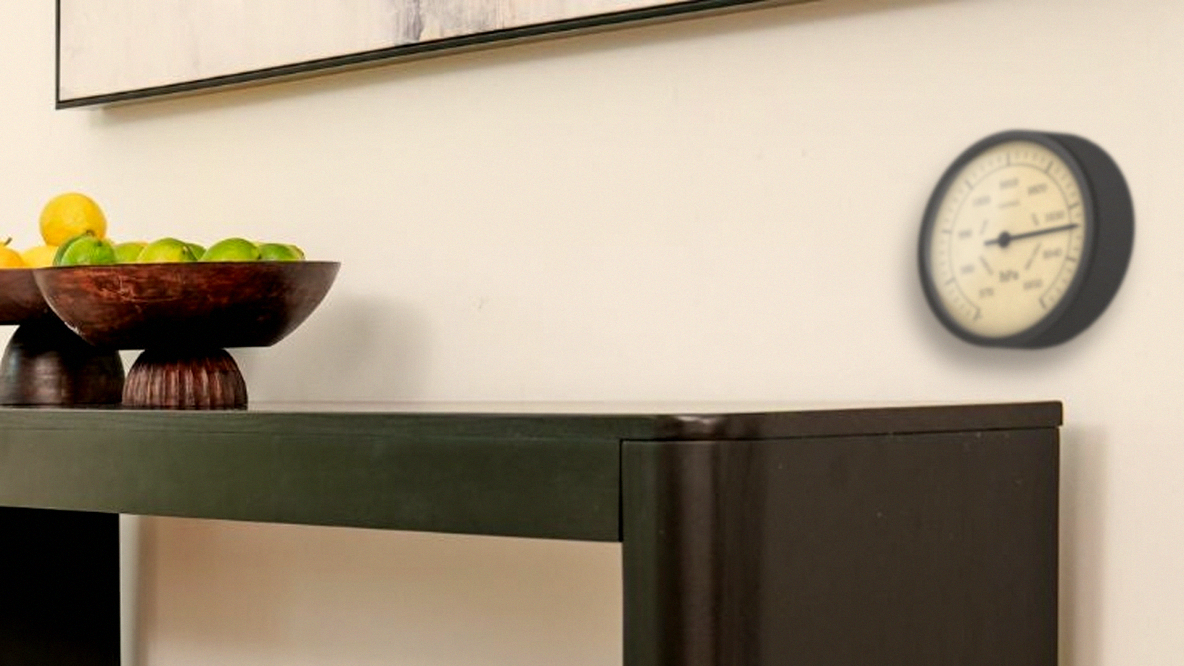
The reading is **1034** hPa
